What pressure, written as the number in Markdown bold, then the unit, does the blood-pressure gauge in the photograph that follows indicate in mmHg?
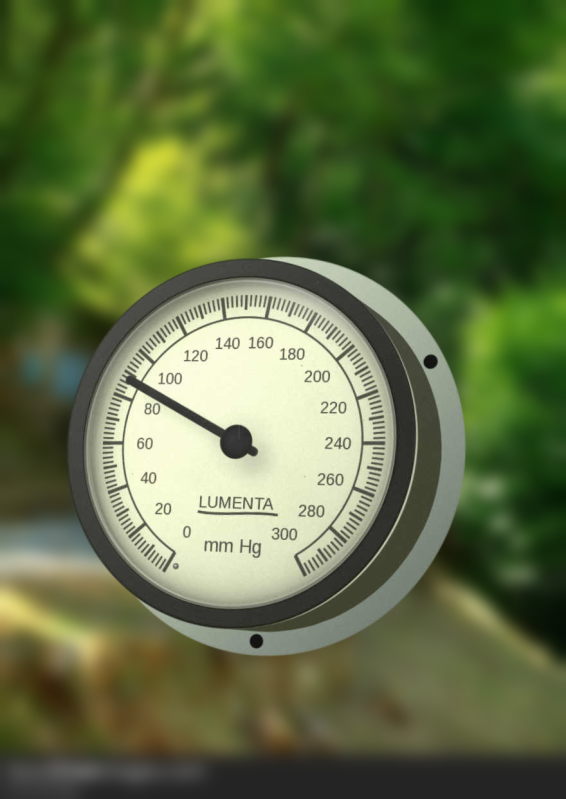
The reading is **88** mmHg
